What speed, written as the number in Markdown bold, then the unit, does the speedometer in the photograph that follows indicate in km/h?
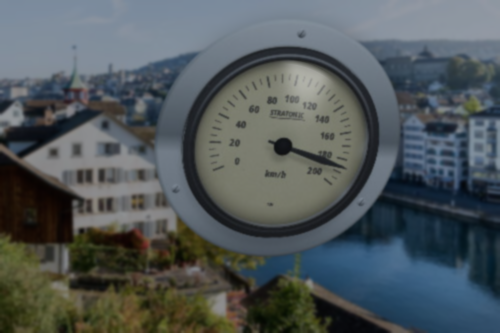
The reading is **185** km/h
